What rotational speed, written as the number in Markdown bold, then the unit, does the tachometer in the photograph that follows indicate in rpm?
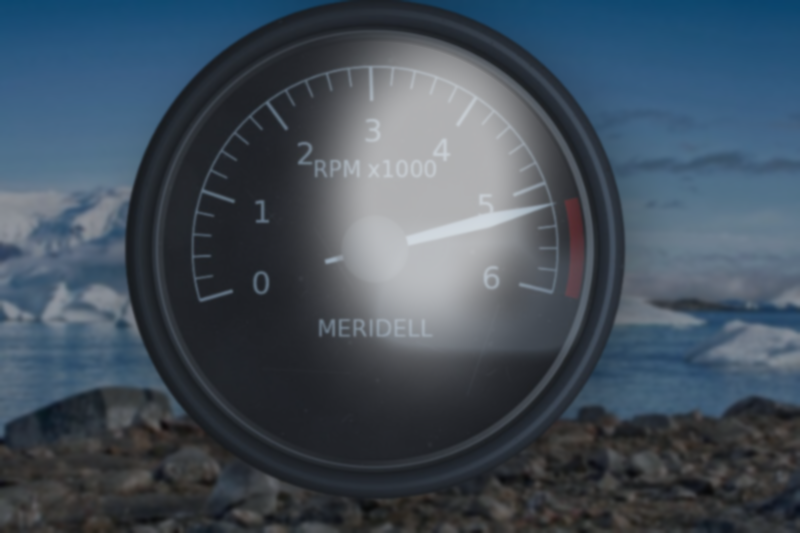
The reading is **5200** rpm
